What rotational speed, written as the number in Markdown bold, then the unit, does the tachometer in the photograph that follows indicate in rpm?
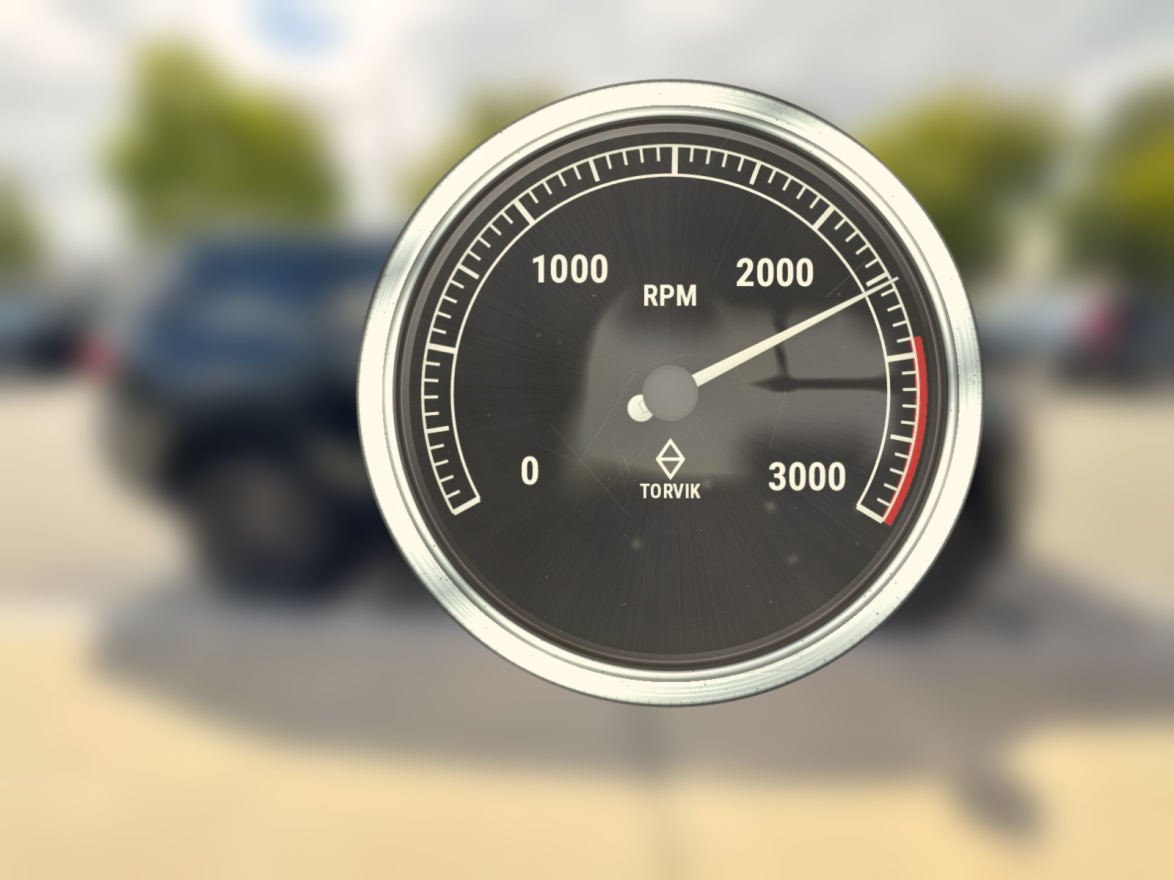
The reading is **2275** rpm
